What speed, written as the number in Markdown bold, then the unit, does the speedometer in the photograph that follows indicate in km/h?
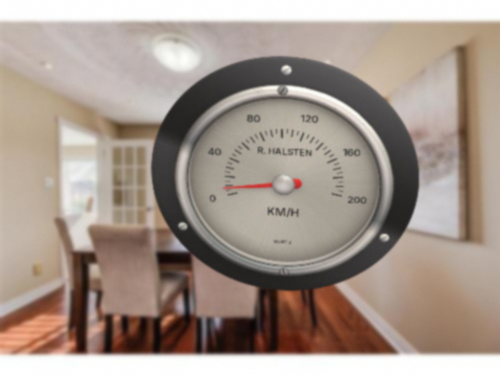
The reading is **10** km/h
